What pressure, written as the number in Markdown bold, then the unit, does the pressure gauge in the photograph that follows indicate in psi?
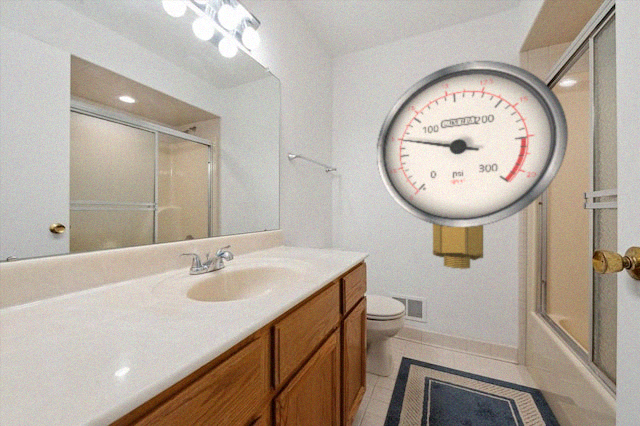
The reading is **70** psi
